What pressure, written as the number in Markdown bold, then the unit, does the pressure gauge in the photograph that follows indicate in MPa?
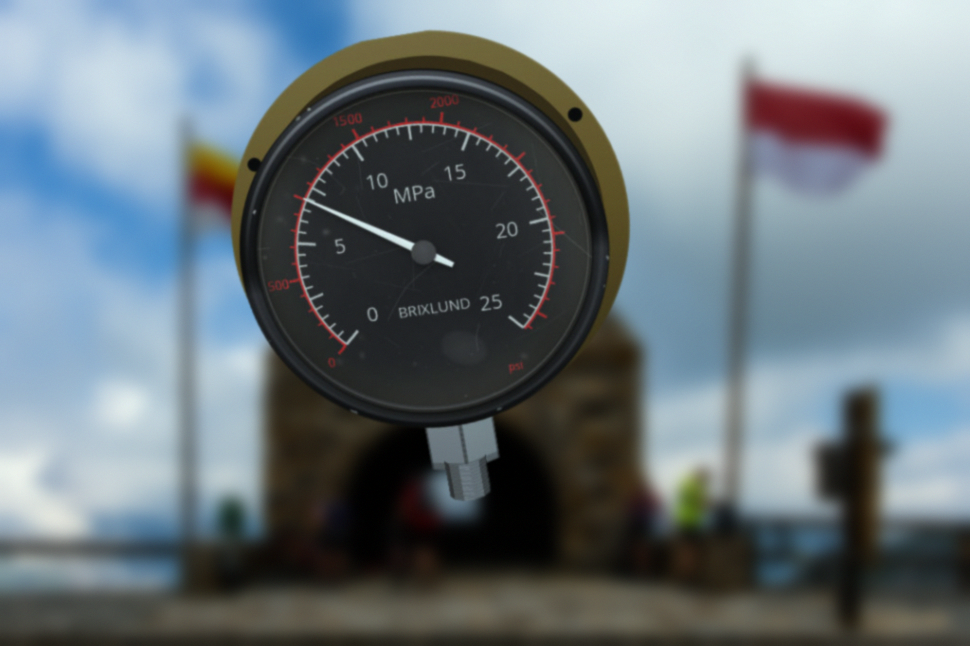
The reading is **7** MPa
